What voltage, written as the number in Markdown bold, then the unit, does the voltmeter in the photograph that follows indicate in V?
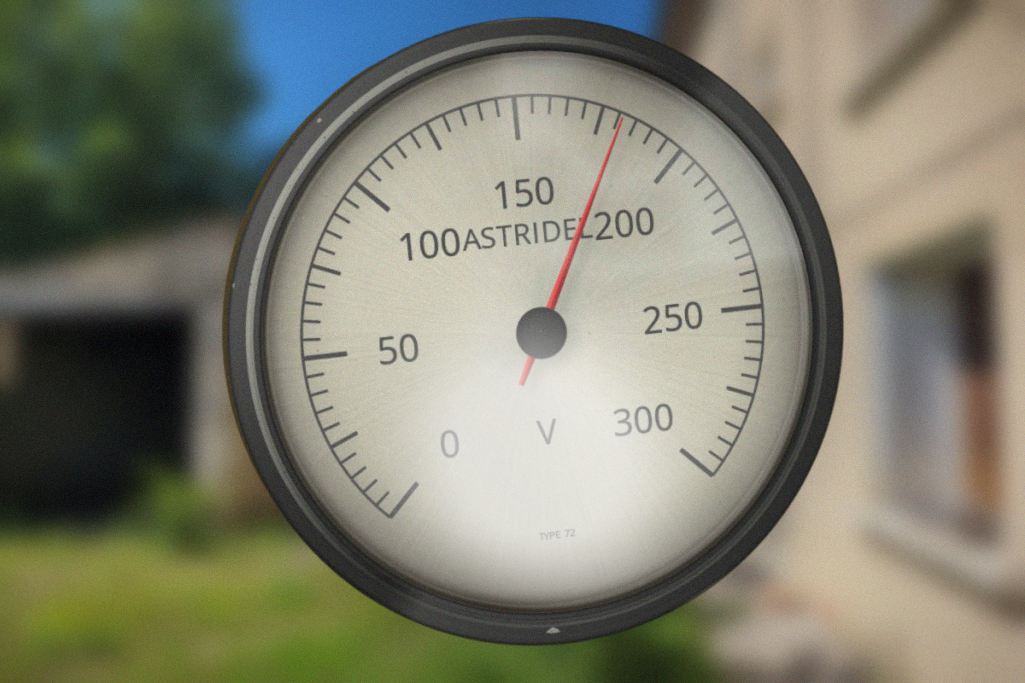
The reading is **180** V
